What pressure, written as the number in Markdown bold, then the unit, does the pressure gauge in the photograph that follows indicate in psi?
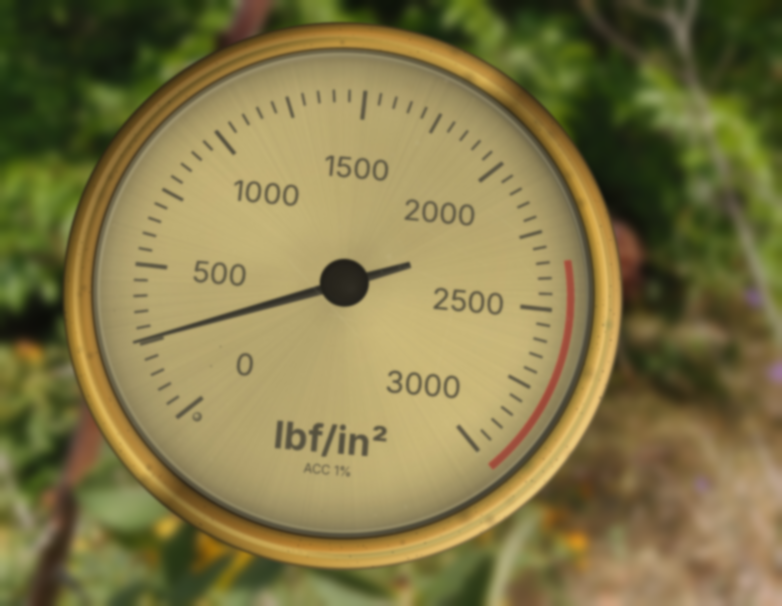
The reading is **250** psi
